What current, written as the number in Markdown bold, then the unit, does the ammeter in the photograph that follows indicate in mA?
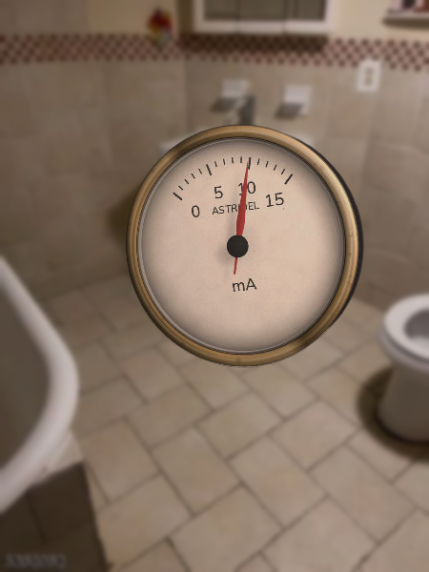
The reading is **10** mA
